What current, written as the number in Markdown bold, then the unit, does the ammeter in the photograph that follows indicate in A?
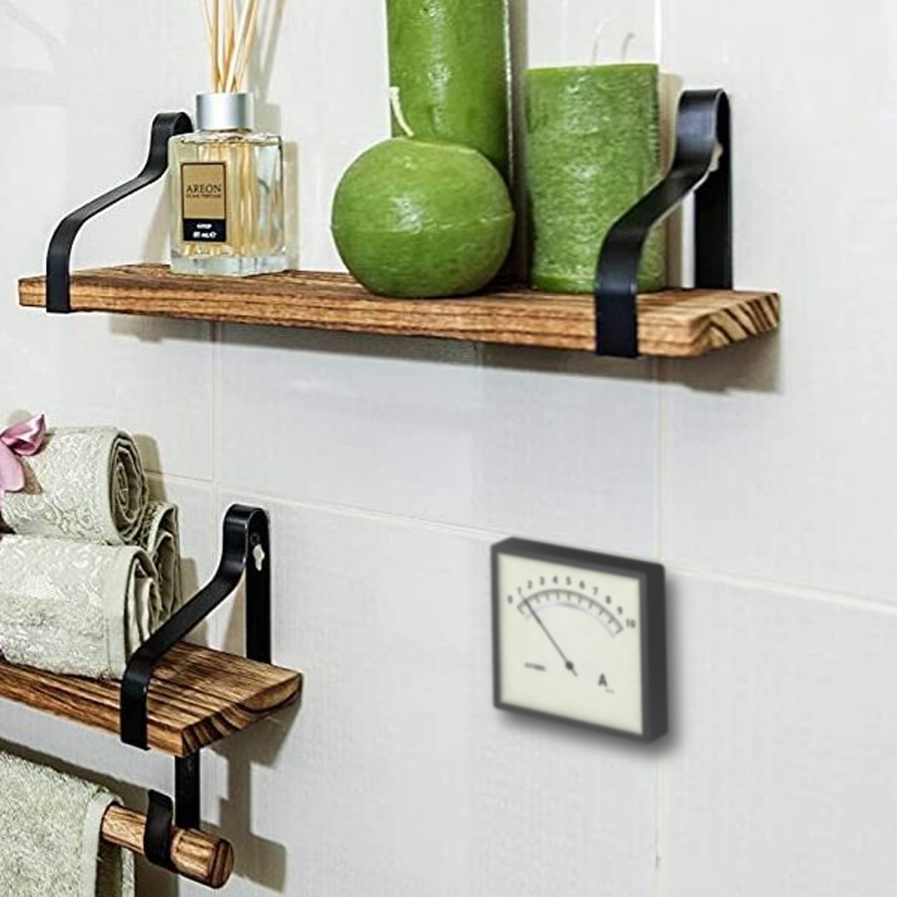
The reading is **1** A
